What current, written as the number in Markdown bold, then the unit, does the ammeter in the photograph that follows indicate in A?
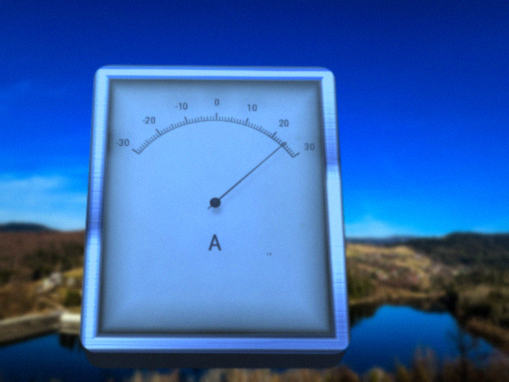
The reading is **25** A
